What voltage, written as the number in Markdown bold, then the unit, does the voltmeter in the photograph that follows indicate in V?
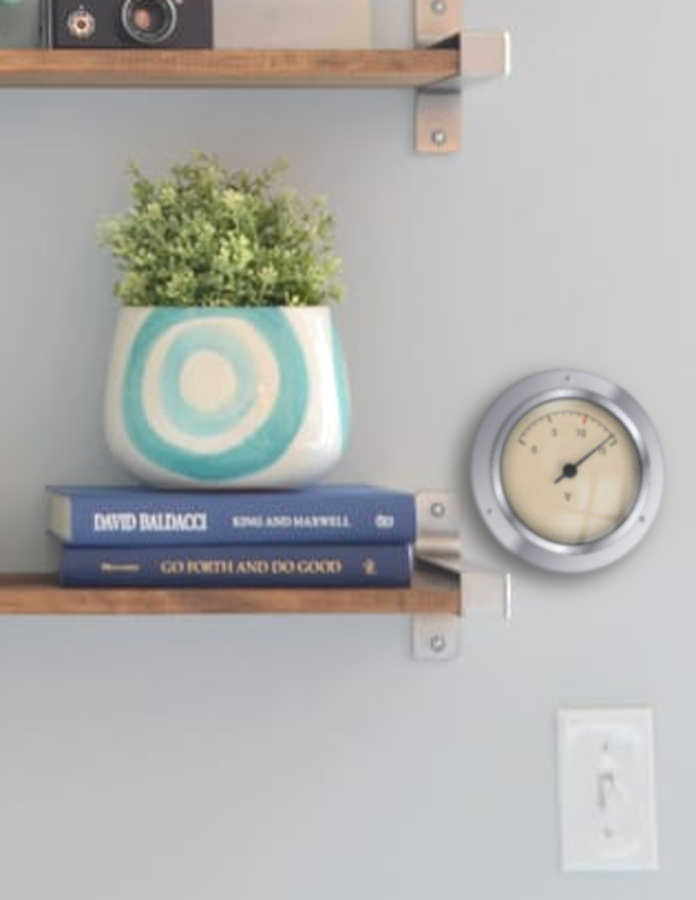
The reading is **14** V
